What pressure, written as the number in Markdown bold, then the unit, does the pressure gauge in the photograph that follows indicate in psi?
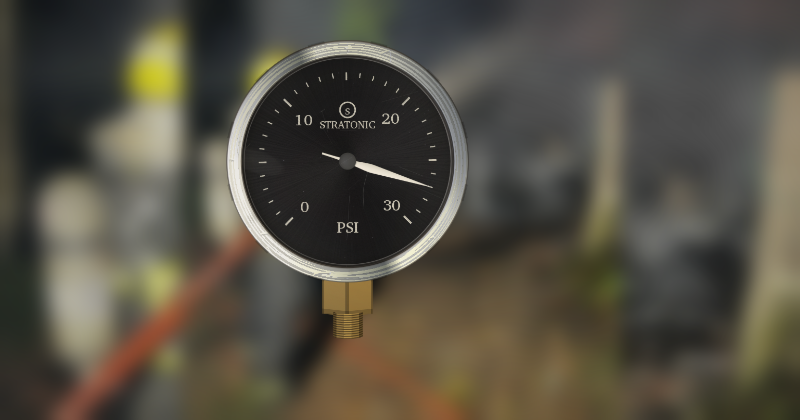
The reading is **27** psi
